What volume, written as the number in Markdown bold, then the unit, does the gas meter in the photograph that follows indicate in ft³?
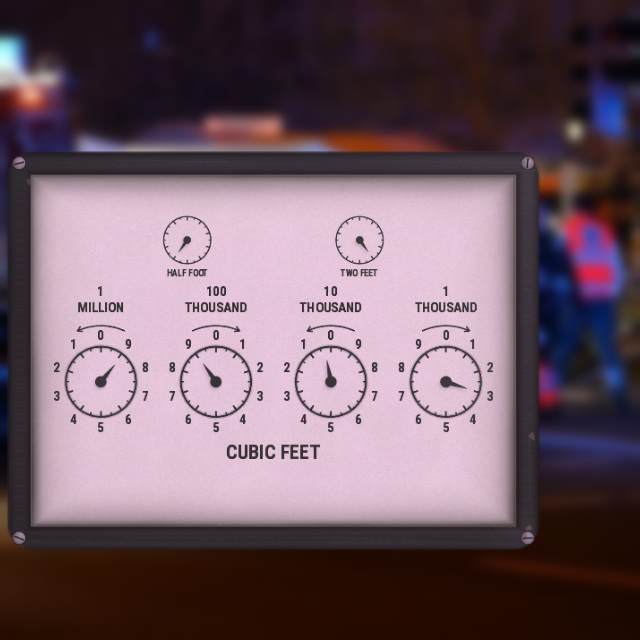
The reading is **890300** ft³
